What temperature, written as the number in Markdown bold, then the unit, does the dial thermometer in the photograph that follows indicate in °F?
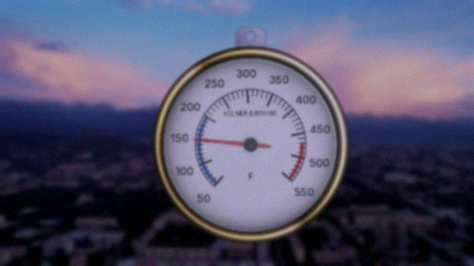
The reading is **150** °F
